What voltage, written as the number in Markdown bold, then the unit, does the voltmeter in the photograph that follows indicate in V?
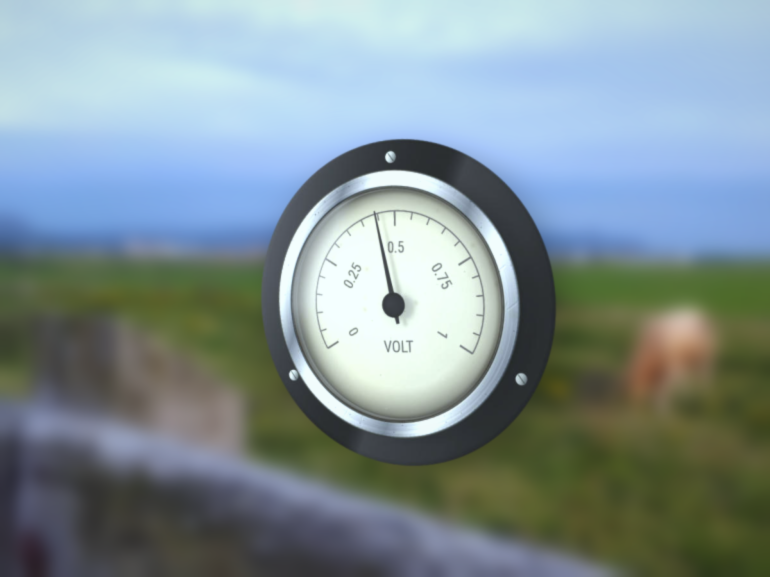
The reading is **0.45** V
